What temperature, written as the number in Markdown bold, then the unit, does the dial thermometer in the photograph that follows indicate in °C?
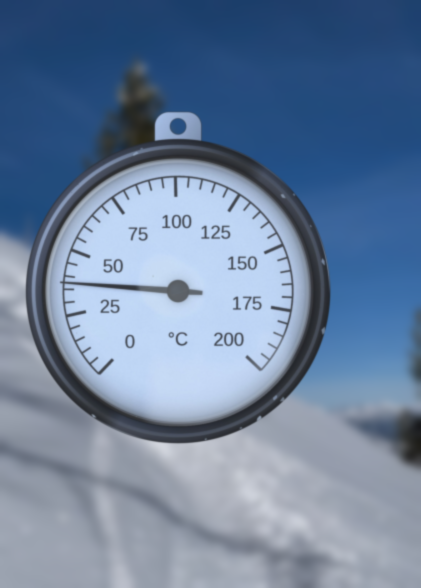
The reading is **37.5** °C
